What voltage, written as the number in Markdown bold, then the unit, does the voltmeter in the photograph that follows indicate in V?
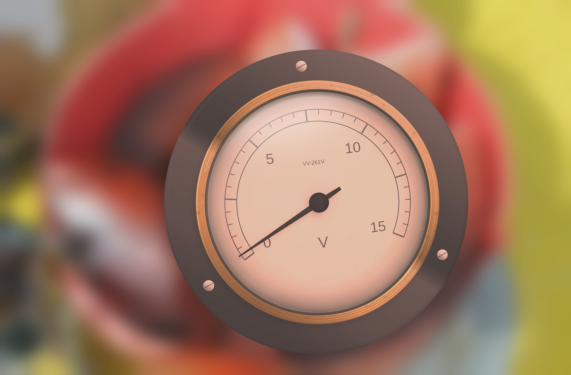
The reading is **0.25** V
